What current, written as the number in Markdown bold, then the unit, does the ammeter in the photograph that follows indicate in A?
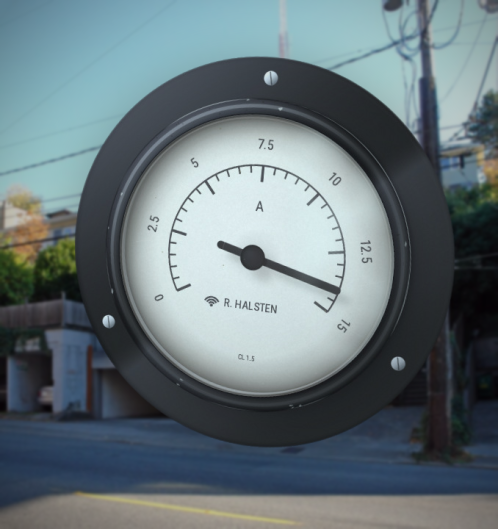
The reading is **14** A
